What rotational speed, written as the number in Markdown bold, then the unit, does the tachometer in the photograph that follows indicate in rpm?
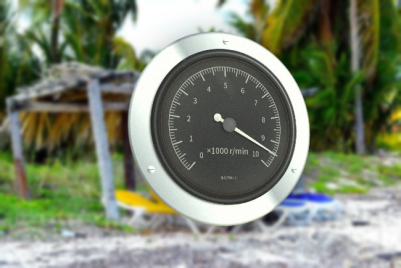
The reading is **9500** rpm
